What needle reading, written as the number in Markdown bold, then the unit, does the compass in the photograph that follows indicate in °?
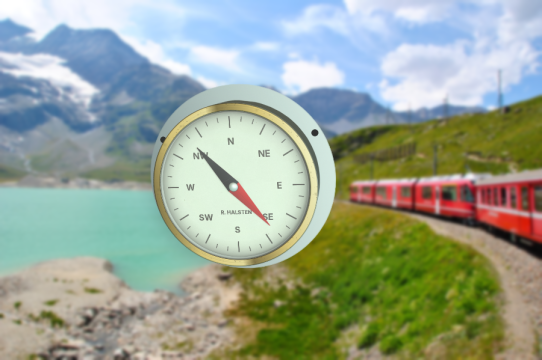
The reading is **140** °
